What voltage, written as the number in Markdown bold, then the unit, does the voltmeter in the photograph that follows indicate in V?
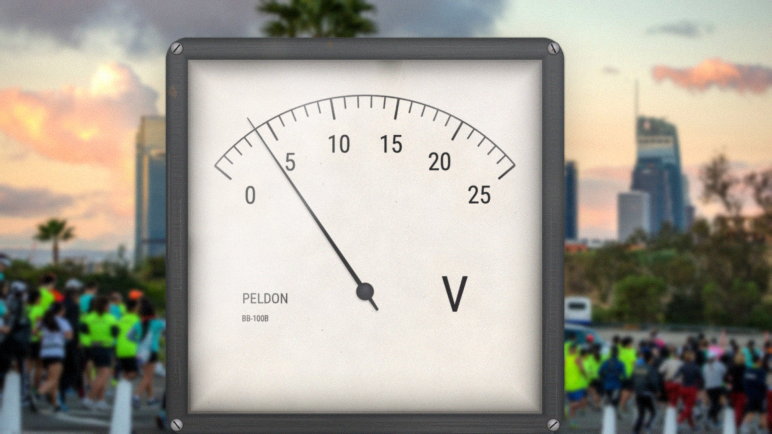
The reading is **4** V
